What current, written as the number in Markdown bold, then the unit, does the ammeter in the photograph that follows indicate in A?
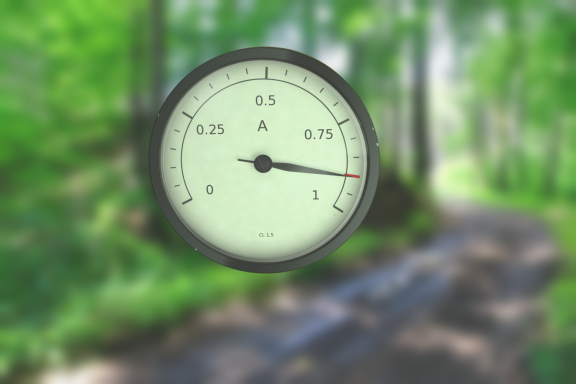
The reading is **0.9** A
